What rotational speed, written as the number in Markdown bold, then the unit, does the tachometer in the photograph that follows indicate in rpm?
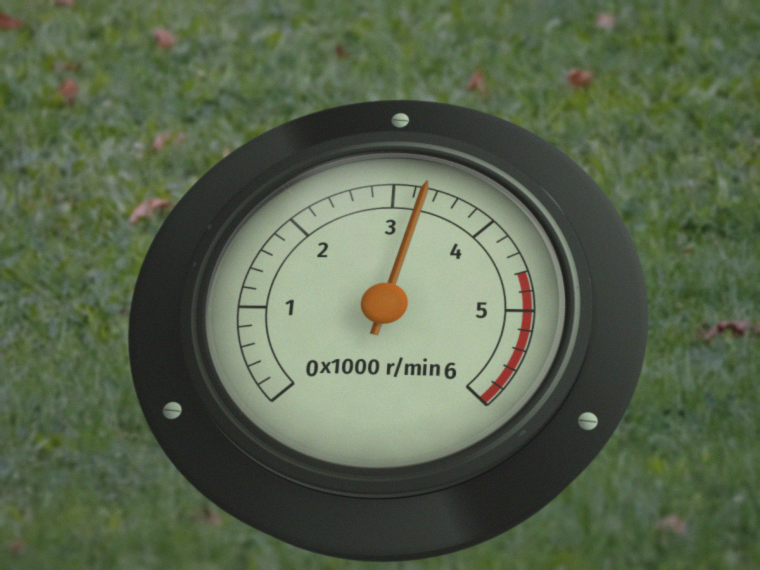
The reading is **3300** rpm
